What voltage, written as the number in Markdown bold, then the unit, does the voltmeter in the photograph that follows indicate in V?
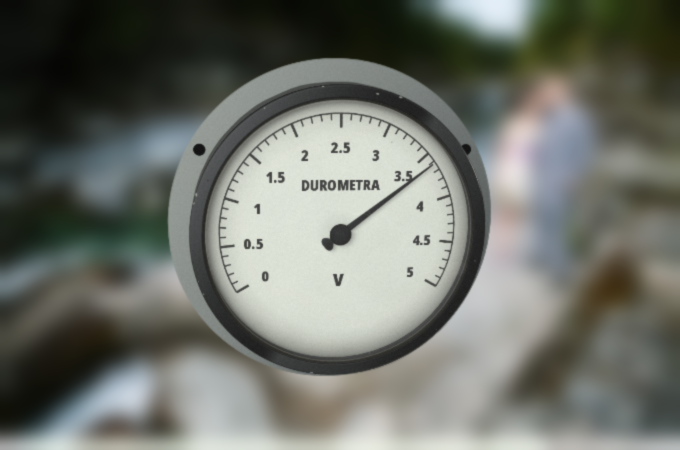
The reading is **3.6** V
